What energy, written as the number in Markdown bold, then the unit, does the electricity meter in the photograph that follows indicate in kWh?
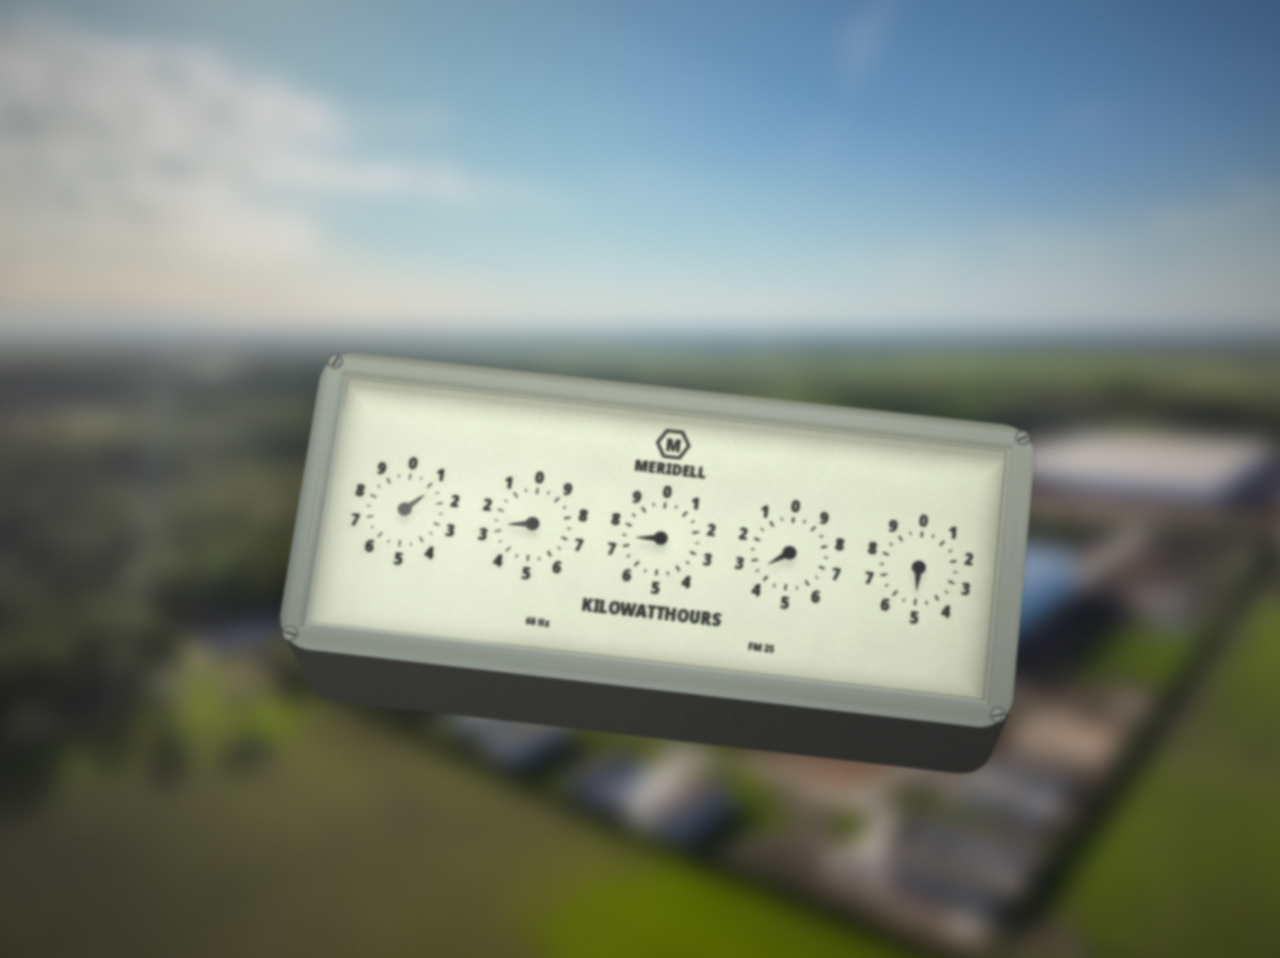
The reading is **12735** kWh
